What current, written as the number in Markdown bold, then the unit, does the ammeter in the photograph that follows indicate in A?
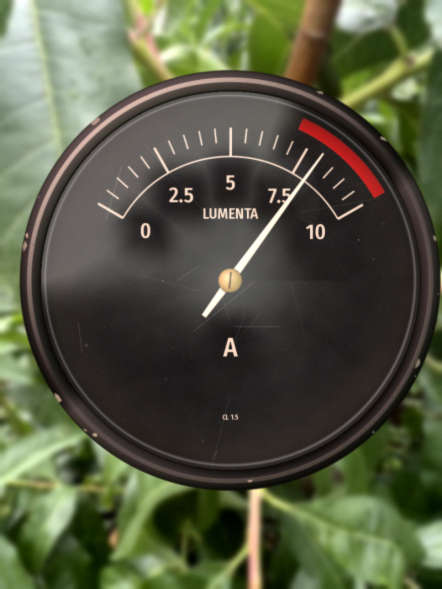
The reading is **8** A
